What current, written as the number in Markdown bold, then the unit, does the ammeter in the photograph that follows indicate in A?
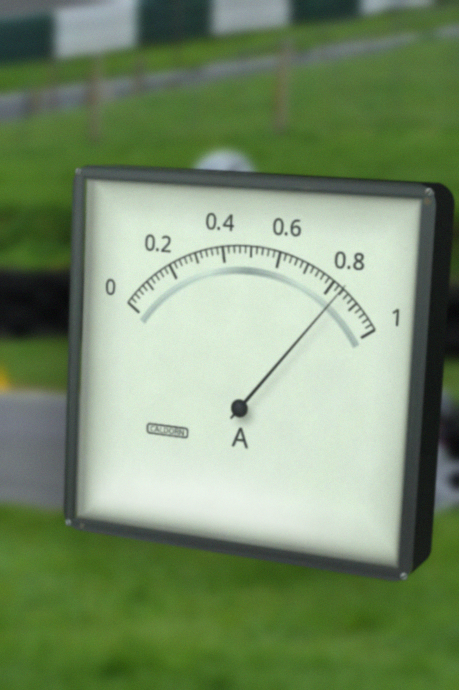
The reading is **0.84** A
